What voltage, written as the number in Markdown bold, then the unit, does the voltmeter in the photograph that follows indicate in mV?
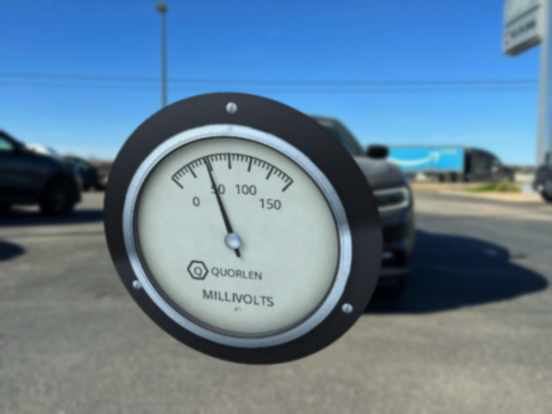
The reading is **50** mV
